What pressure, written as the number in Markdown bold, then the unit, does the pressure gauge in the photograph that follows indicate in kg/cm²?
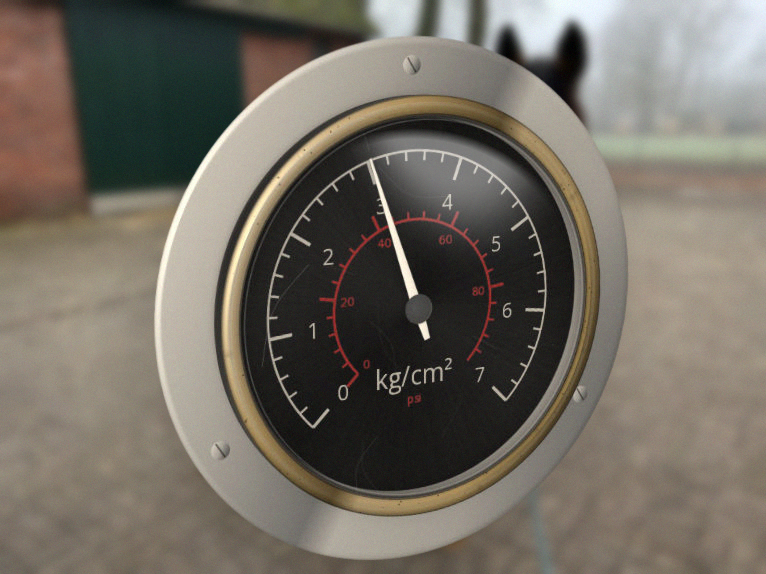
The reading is **3** kg/cm²
